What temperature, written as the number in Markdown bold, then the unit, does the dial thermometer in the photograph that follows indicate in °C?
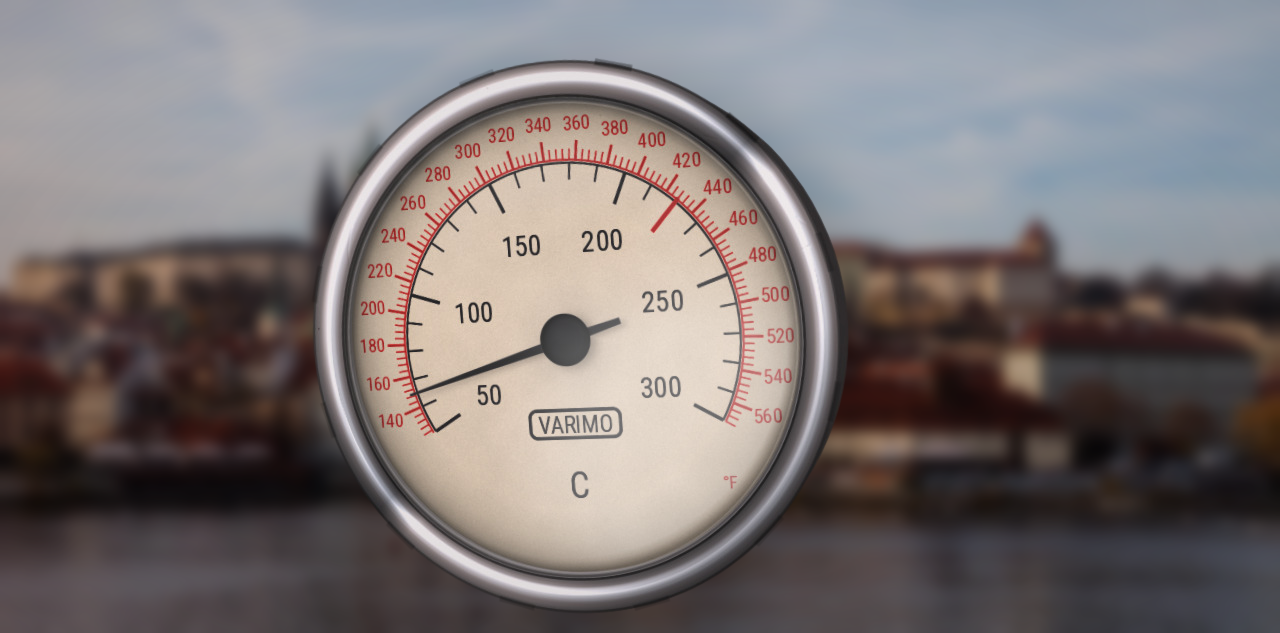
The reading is **65** °C
